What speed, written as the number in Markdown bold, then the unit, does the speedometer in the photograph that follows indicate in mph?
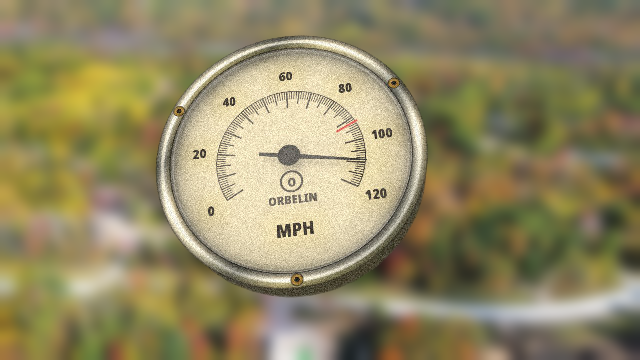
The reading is **110** mph
